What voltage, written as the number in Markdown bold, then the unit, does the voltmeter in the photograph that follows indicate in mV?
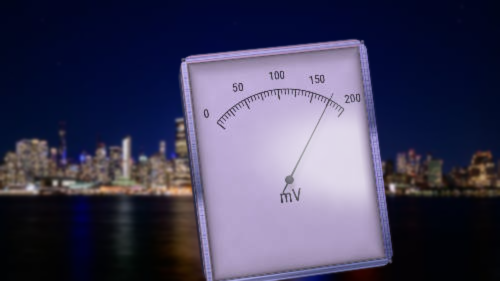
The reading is **175** mV
